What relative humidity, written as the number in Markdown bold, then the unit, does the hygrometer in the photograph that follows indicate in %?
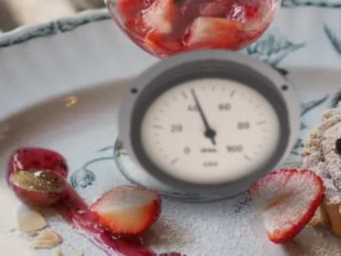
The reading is **44** %
